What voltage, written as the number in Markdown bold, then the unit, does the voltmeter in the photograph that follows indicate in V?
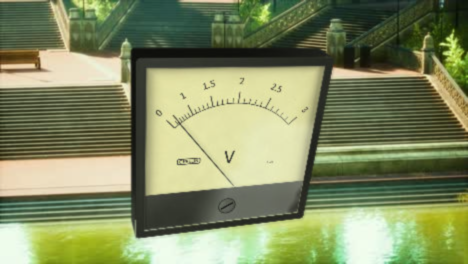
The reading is **0.5** V
